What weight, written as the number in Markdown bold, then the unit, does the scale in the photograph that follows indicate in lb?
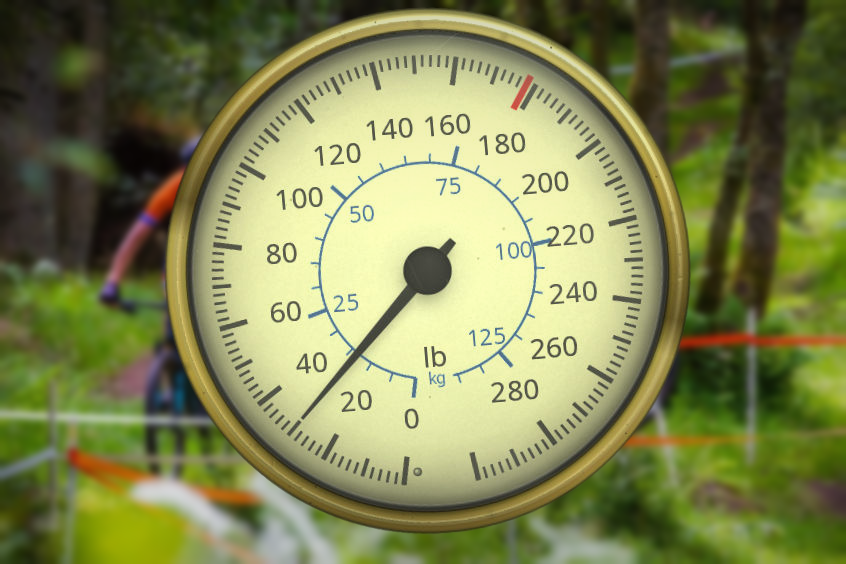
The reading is **30** lb
